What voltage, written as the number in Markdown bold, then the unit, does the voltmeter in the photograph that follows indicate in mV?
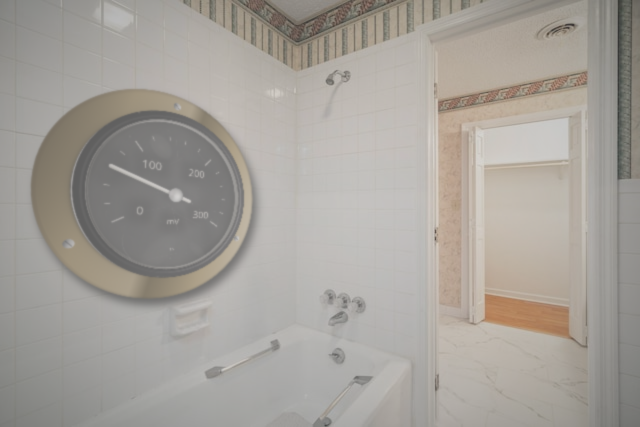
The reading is **60** mV
